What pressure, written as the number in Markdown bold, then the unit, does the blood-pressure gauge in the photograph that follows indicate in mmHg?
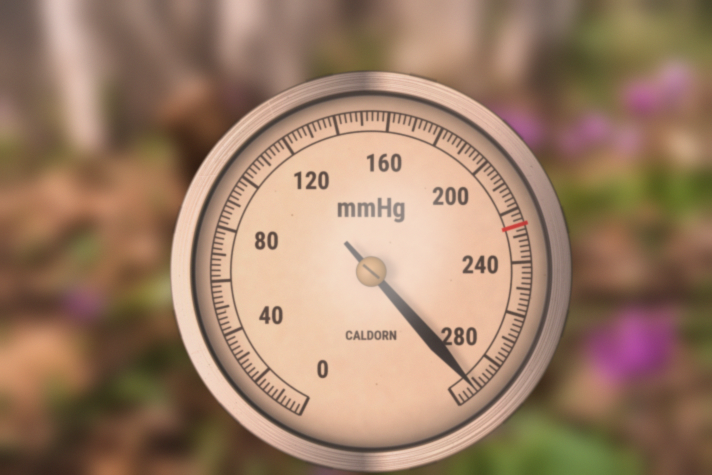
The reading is **292** mmHg
